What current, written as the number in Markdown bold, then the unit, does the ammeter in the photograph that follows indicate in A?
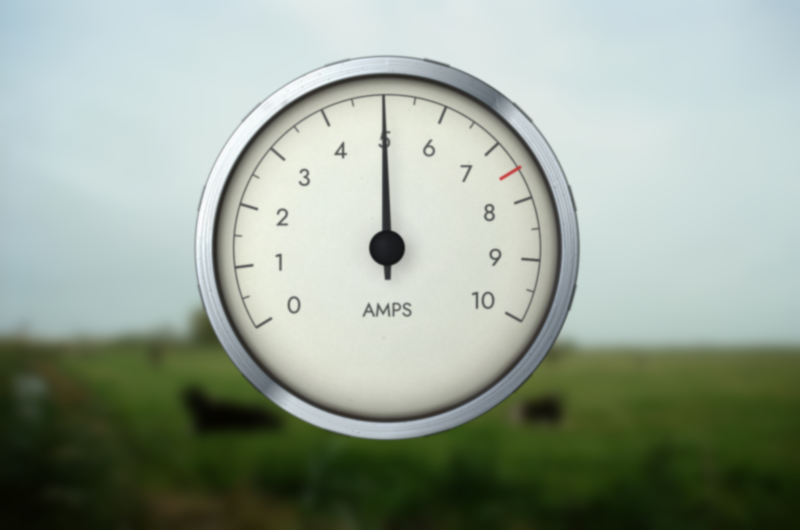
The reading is **5** A
